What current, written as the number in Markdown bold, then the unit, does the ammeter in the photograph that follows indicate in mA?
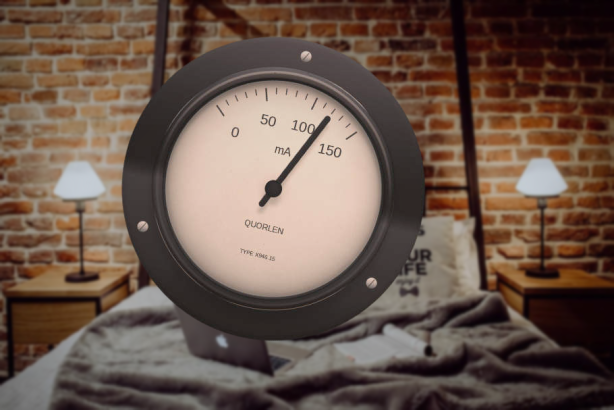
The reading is **120** mA
